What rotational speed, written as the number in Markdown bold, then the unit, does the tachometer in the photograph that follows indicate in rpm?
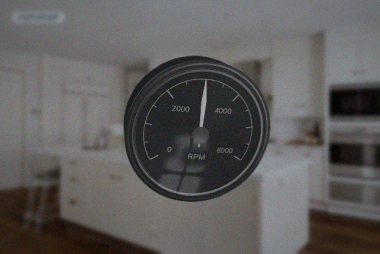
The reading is **3000** rpm
